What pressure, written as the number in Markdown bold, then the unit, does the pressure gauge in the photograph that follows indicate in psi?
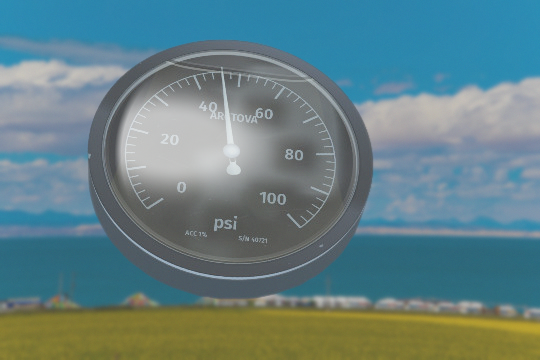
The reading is **46** psi
